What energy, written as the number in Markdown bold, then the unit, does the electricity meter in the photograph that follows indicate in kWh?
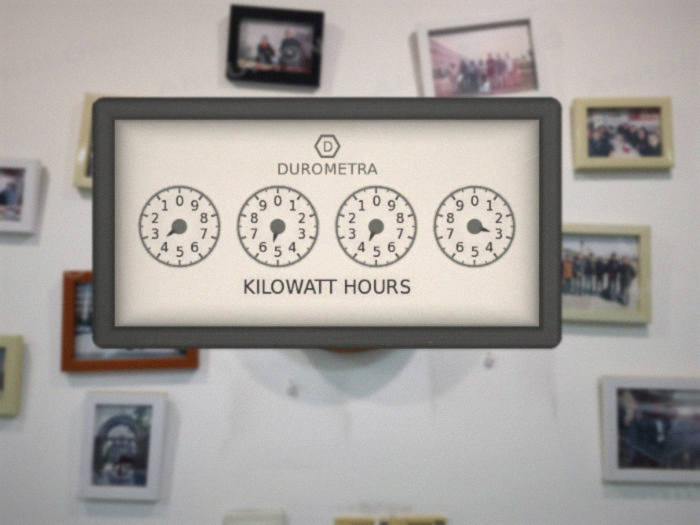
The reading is **3543** kWh
